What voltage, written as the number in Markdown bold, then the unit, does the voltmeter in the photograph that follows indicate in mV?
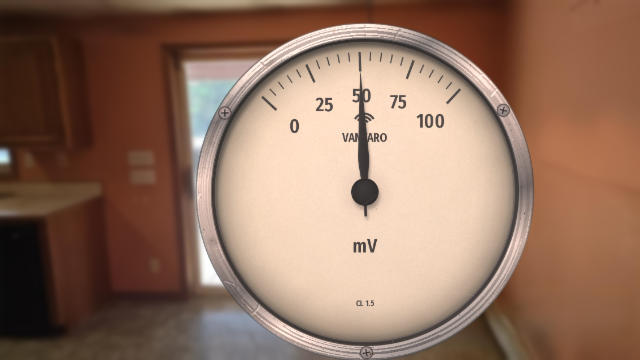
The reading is **50** mV
